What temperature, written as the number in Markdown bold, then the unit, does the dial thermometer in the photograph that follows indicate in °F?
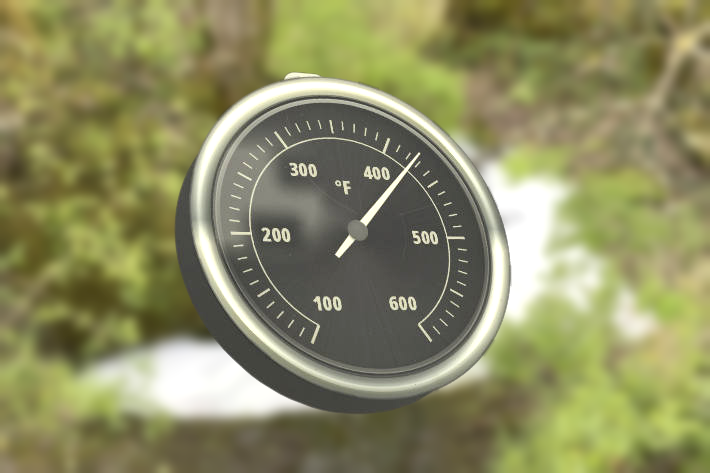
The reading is **425** °F
